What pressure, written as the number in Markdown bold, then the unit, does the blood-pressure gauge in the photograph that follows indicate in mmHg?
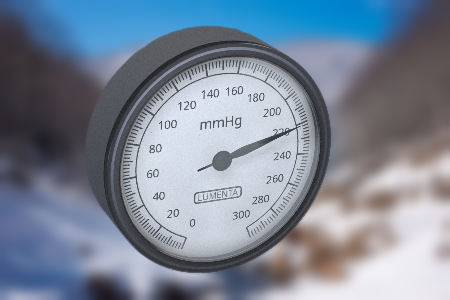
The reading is **220** mmHg
